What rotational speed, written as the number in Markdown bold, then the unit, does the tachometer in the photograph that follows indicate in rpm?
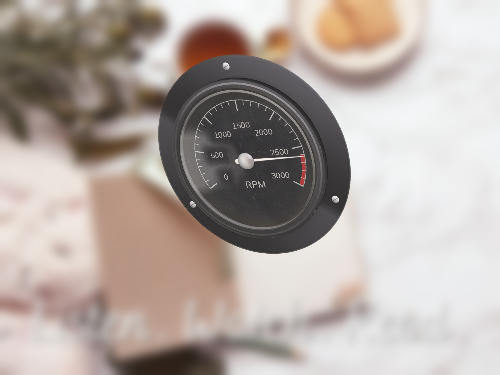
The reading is **2600** rpm
